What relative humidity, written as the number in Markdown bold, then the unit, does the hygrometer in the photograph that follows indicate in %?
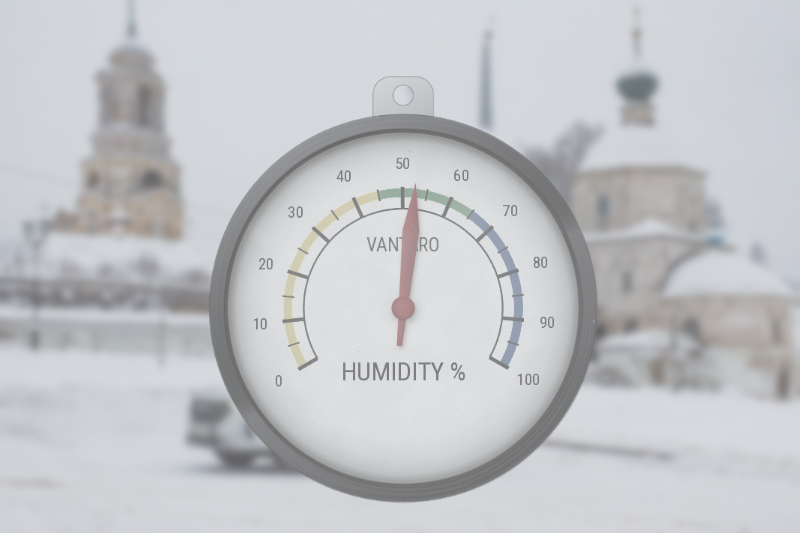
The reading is **52.5** %
